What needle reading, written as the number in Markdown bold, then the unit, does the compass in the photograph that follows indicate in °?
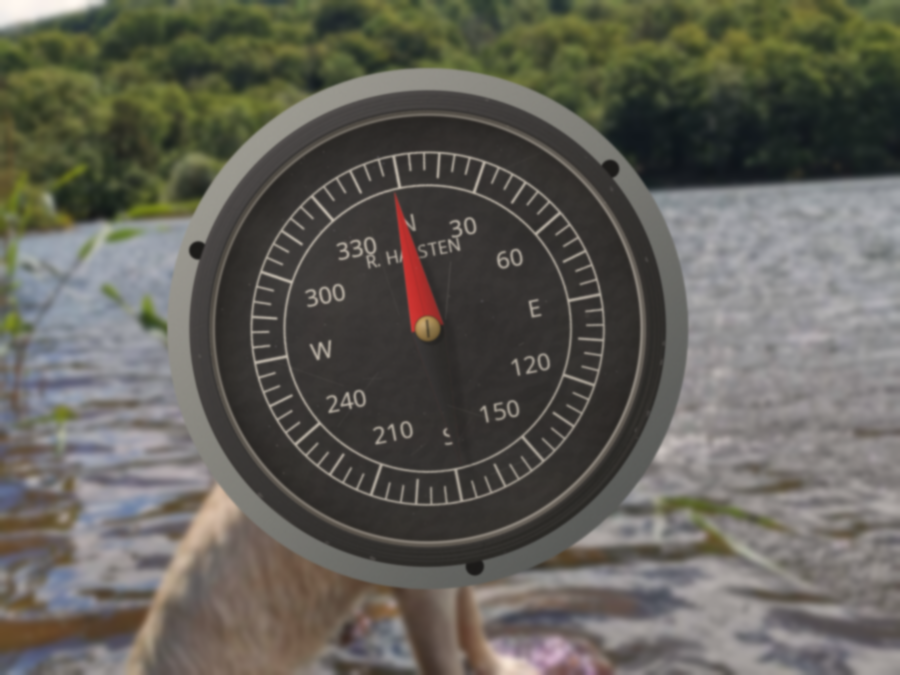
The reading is **357.5** °
